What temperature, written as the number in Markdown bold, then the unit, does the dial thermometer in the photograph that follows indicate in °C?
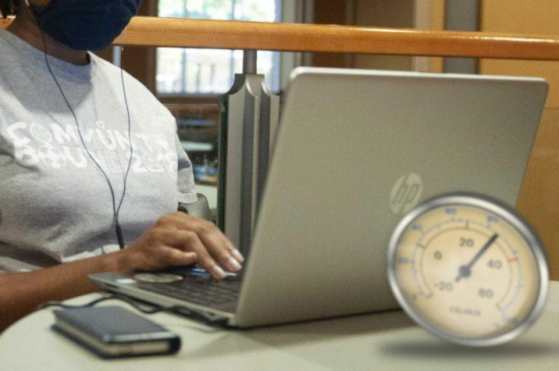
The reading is **30** °C
